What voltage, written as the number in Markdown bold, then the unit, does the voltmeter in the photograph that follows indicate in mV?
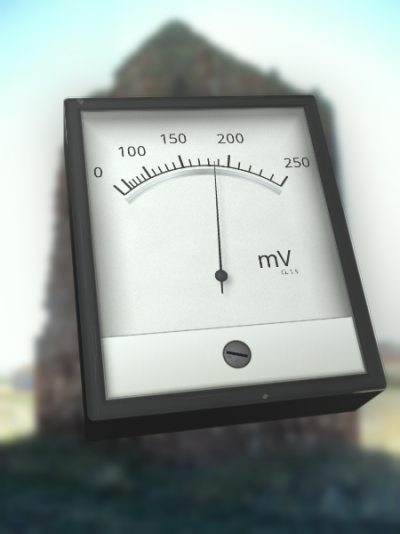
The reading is **185** mV
